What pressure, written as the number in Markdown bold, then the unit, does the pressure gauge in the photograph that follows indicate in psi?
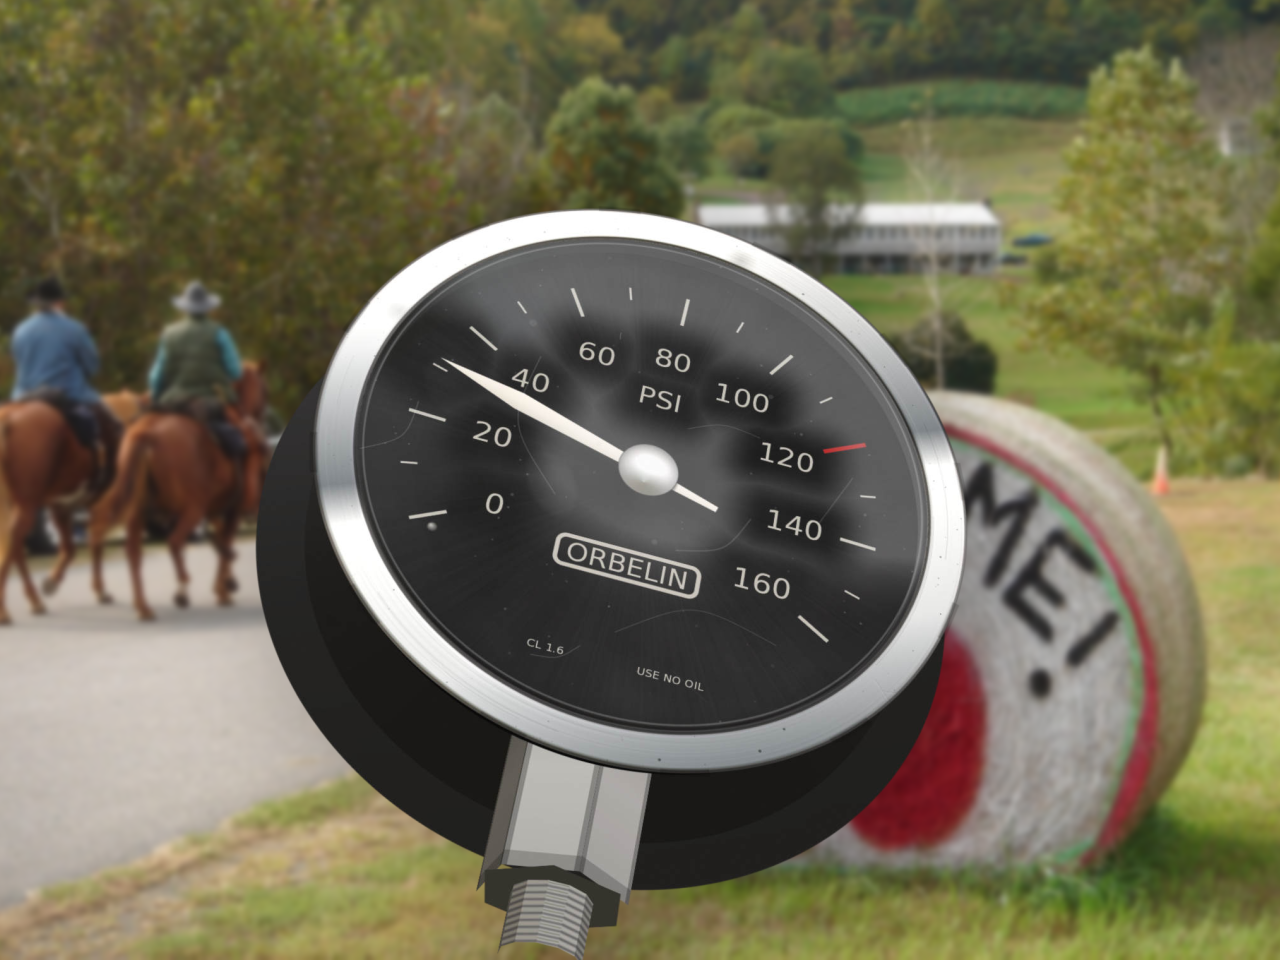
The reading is **30** psi
